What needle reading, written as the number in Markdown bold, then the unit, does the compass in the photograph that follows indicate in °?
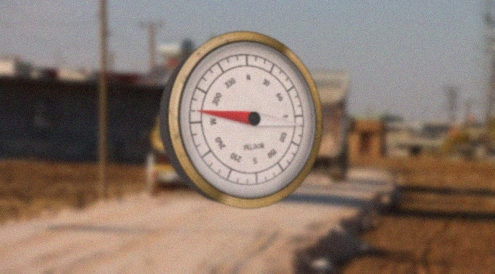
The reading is **280** °
